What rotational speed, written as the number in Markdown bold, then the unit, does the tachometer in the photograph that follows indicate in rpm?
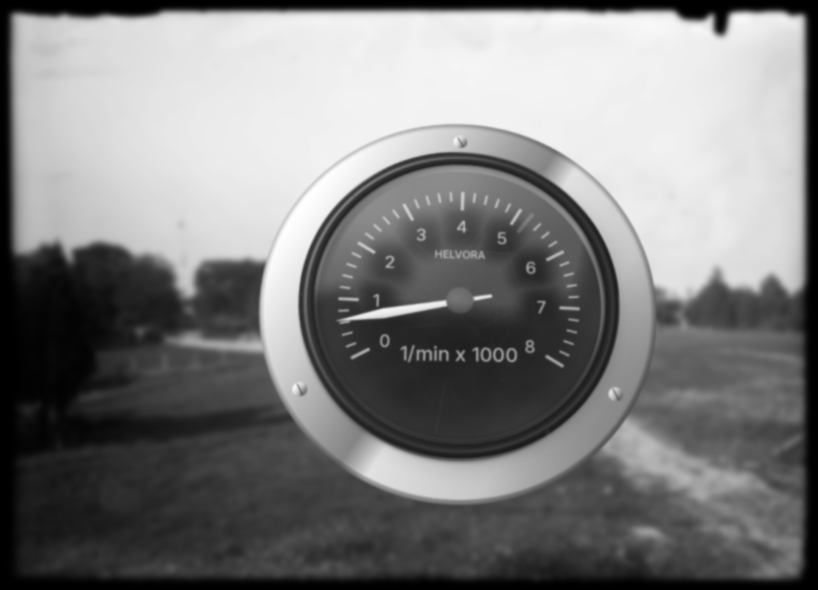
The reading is **600** rpm
